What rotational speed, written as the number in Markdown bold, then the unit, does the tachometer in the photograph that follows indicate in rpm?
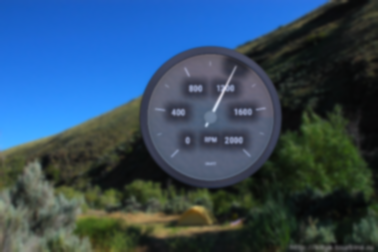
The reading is **1200** rpm
